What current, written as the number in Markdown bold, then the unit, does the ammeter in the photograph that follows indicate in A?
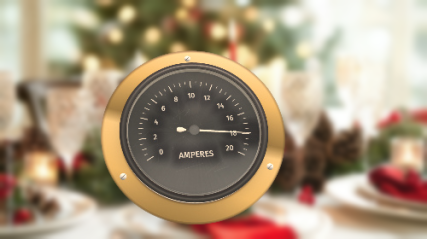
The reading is **18** A
